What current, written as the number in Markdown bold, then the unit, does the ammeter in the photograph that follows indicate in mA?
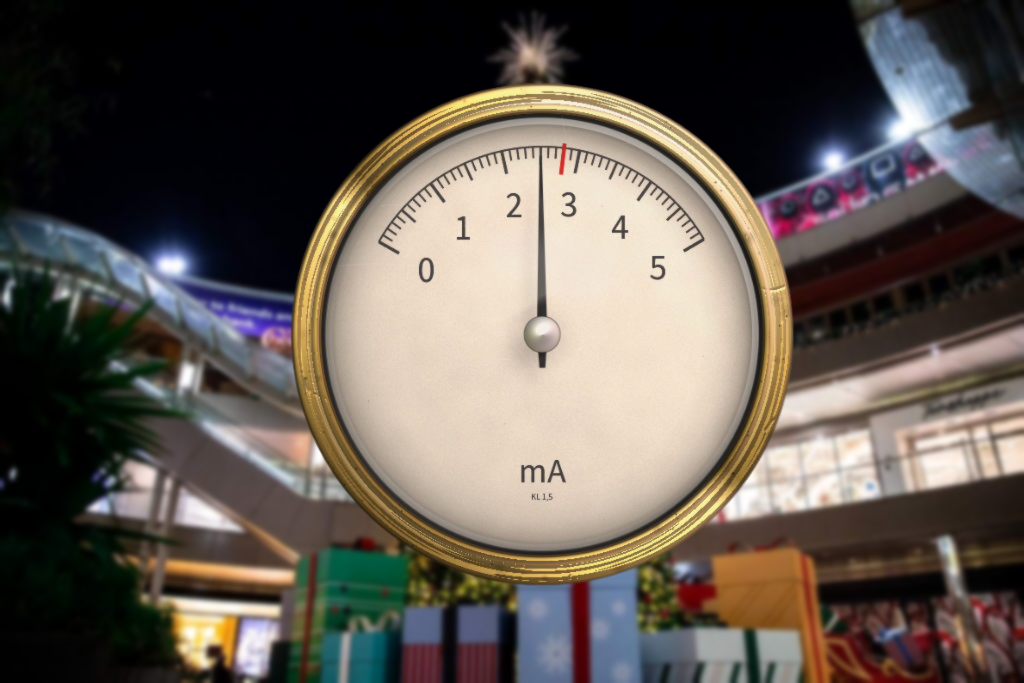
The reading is **2.5** mA
